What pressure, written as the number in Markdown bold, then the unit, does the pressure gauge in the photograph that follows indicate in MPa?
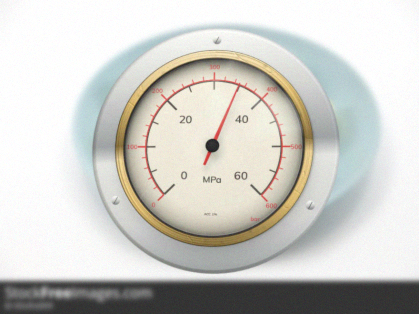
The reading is **35** MPa
